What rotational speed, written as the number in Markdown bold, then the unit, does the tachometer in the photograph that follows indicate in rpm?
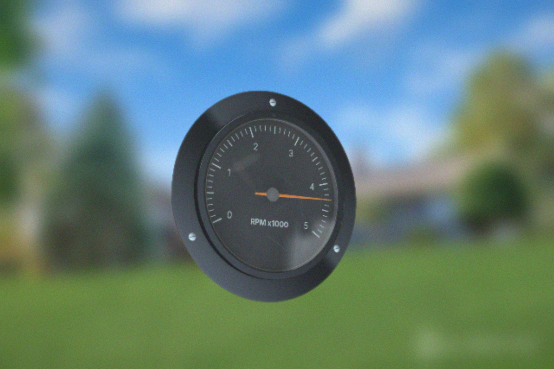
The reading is **4300** rpm
